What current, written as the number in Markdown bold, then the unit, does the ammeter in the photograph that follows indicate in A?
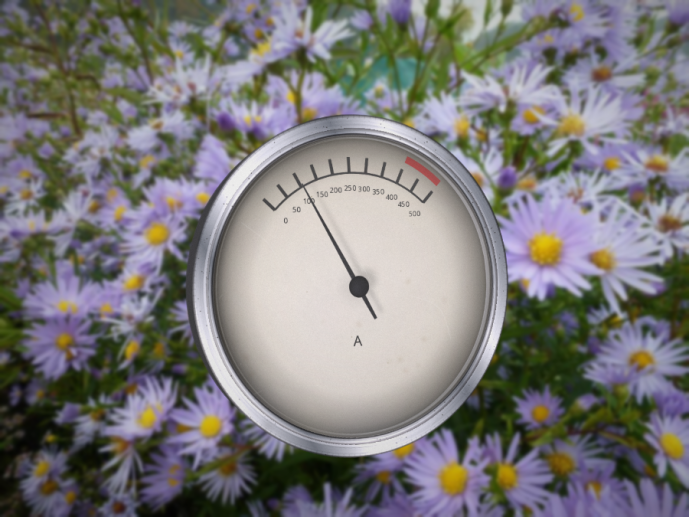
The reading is **100** A
